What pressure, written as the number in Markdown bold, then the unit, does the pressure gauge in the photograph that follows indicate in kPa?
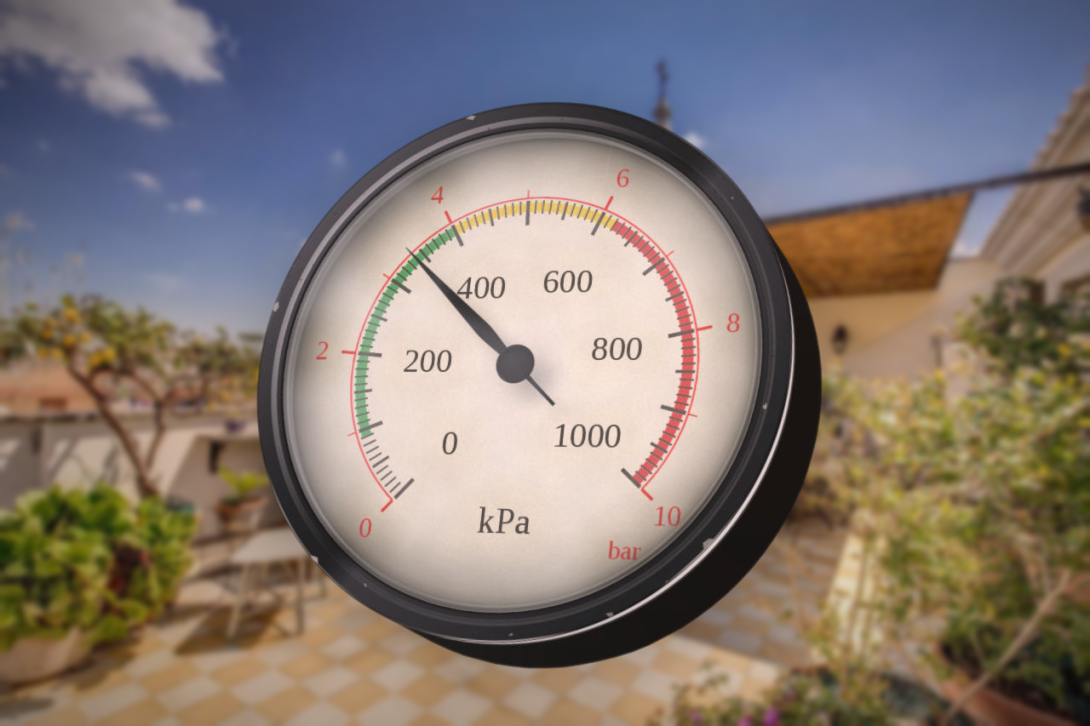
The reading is **340** kPa
